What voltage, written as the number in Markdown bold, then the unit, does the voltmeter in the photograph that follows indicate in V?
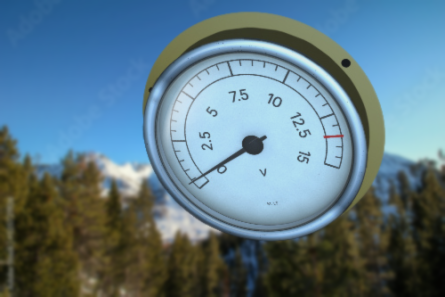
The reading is **0.5** V
